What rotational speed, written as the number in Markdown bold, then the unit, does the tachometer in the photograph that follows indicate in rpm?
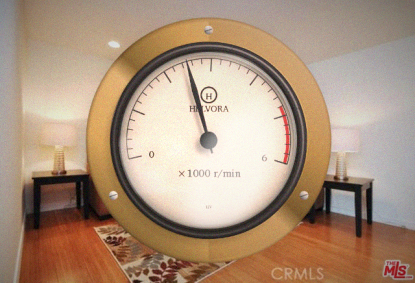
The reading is **2500** rpm
